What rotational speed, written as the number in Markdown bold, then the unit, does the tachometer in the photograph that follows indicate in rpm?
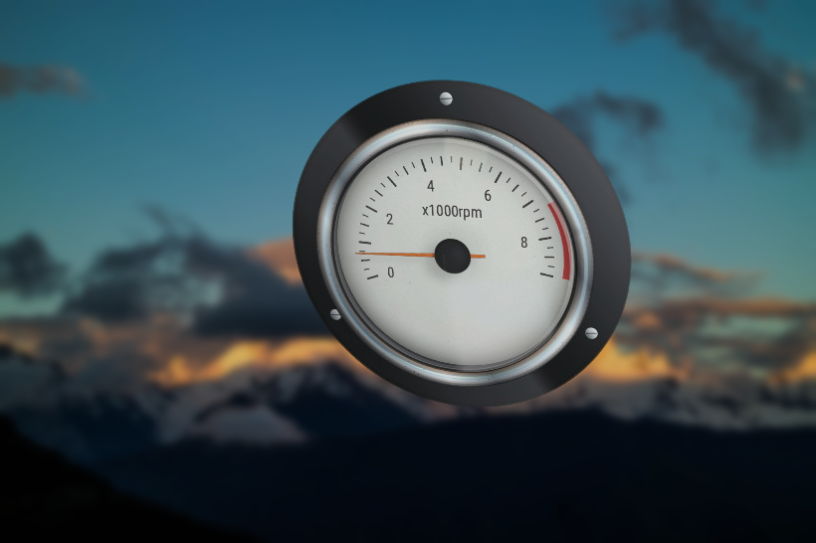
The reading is **750** rpm
